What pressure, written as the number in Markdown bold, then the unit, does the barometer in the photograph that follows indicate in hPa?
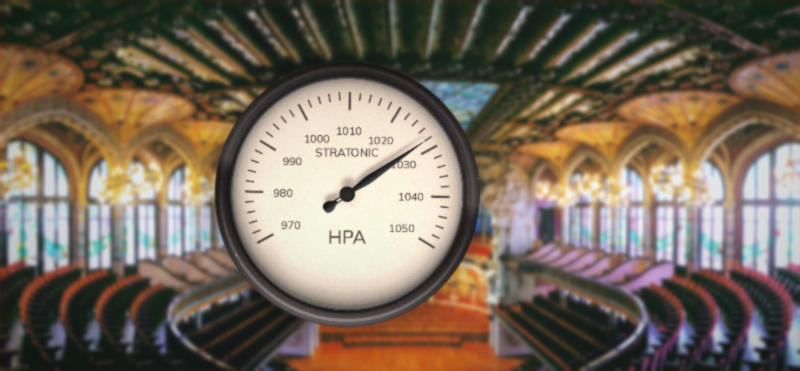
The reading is **1028** hPa
